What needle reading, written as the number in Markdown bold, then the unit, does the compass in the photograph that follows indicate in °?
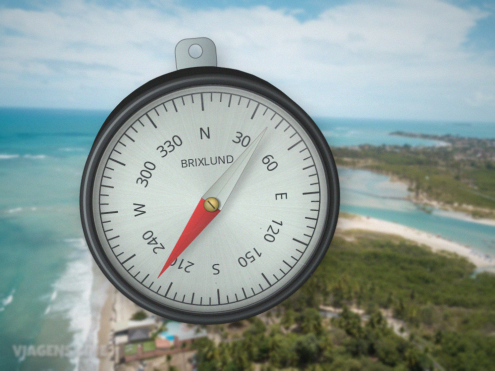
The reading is **220** °
